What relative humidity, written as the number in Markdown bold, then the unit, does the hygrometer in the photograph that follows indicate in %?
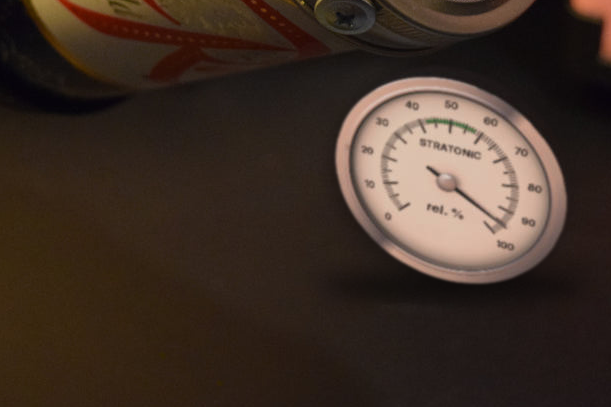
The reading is **95** %
